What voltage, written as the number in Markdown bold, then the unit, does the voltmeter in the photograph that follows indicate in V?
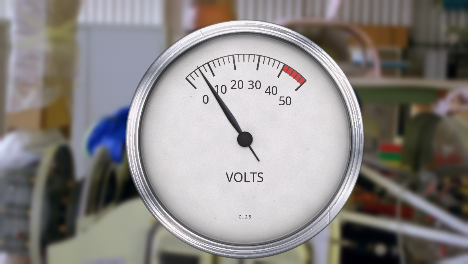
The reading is **6** V
